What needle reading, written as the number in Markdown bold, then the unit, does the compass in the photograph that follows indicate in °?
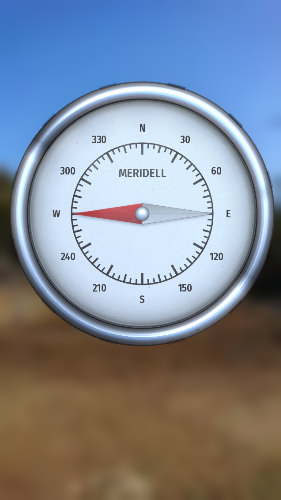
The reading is **270** °
